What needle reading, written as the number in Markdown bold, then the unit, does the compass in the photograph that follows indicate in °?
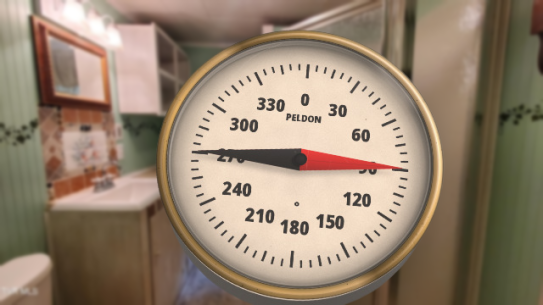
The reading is **90** °
